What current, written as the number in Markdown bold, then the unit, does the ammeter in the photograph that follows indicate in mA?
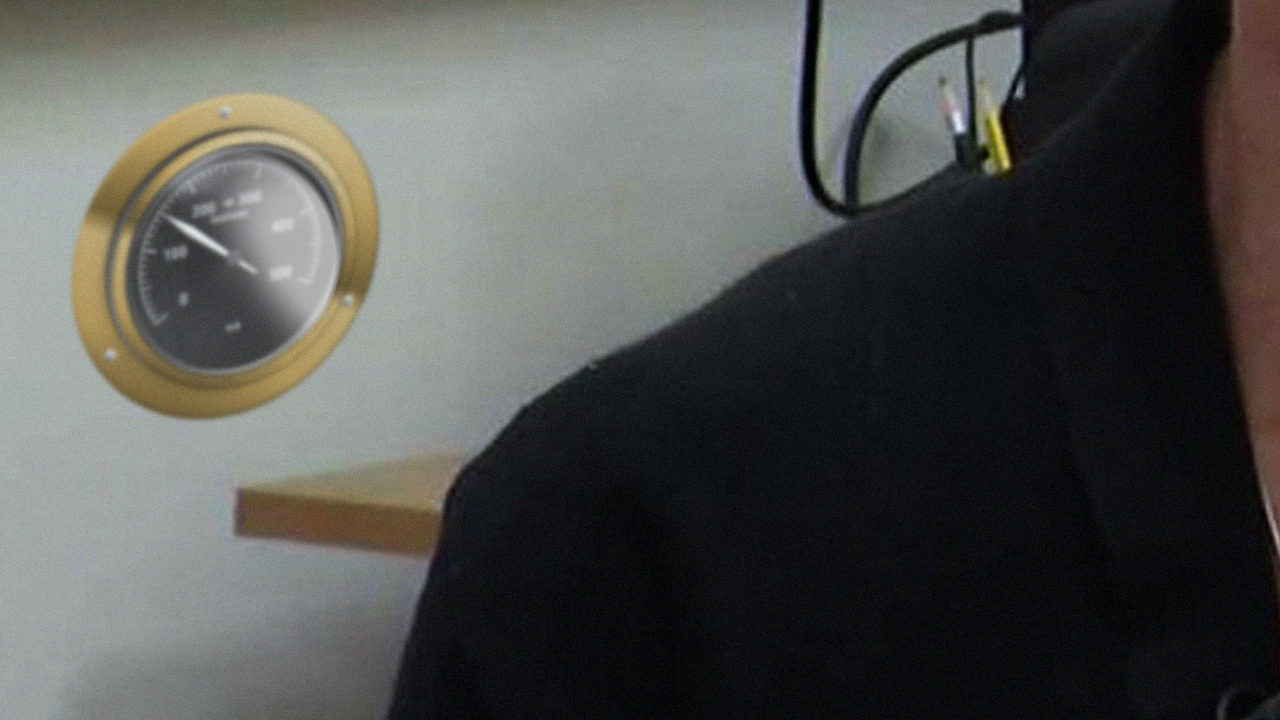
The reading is **150** mA
